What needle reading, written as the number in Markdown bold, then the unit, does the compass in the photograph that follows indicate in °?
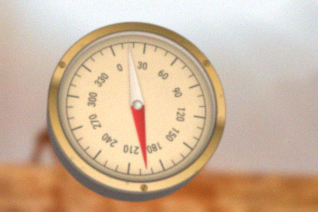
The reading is **195** °
